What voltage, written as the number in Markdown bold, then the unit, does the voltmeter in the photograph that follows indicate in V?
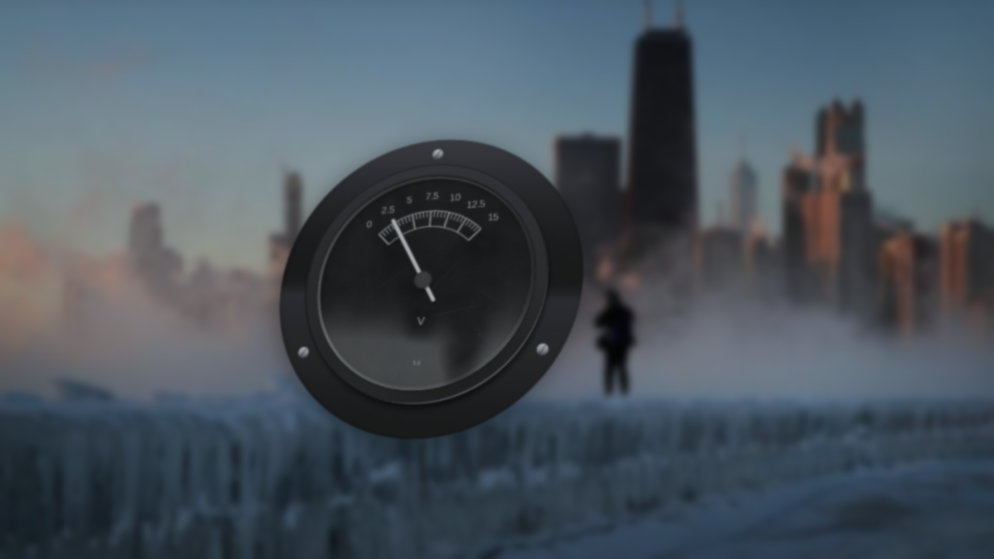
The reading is **2.5** V
